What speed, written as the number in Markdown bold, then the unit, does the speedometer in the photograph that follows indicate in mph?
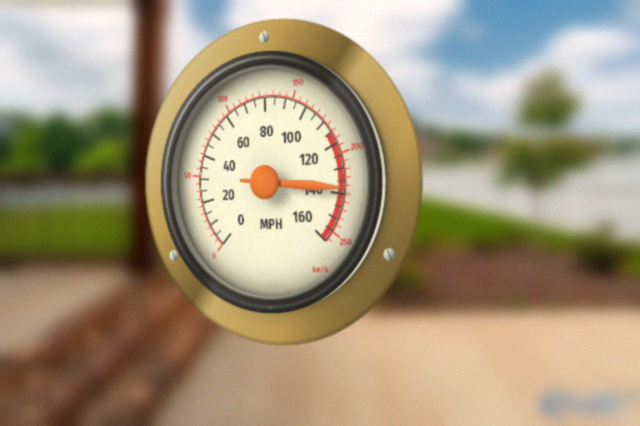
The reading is **137.5** mph
